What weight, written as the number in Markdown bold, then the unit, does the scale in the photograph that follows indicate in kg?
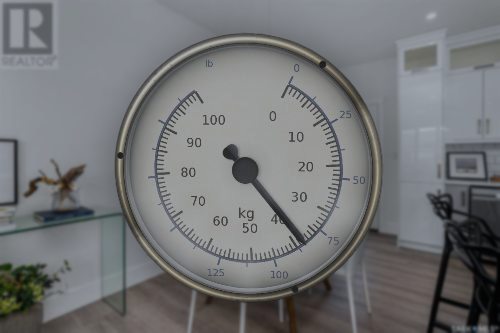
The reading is **38** kg
